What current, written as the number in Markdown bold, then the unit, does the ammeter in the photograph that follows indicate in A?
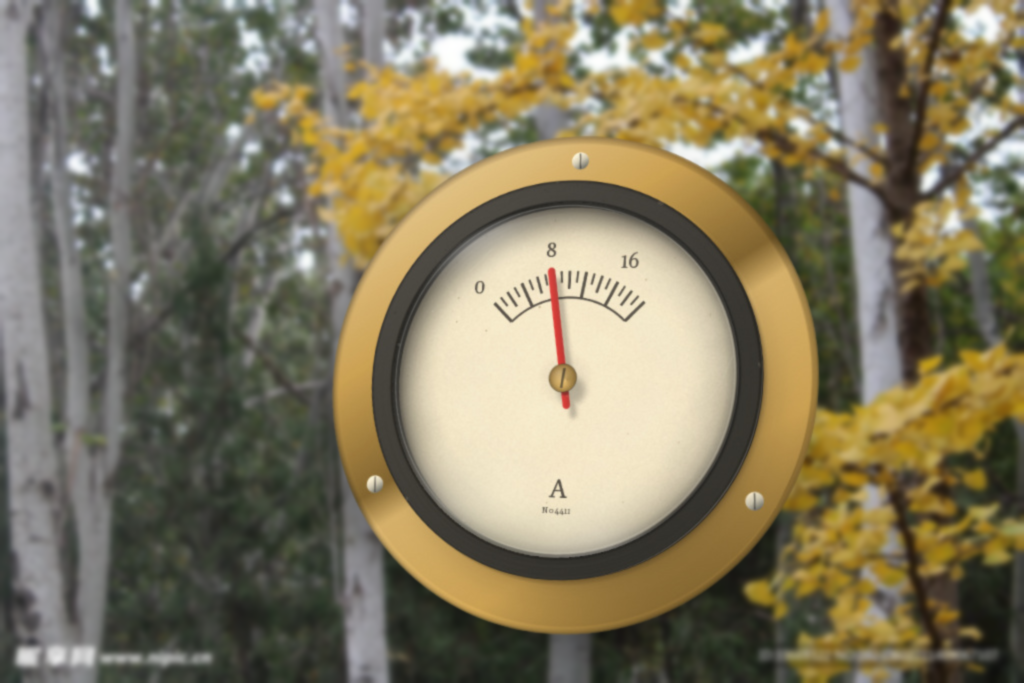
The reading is **8** A
